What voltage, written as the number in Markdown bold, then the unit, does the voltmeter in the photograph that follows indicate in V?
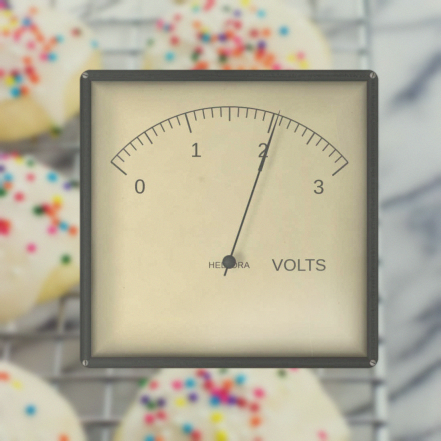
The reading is **2.05** V
